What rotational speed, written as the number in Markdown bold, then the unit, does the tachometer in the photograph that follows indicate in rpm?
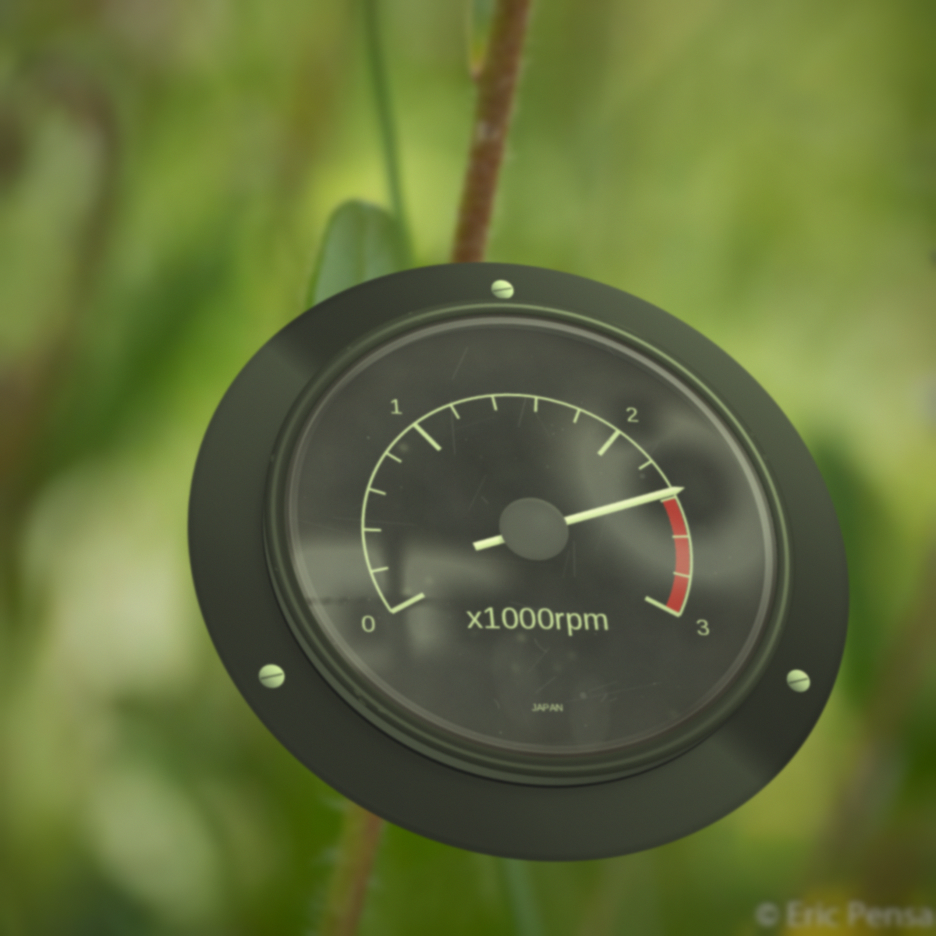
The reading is **2400** rpm
